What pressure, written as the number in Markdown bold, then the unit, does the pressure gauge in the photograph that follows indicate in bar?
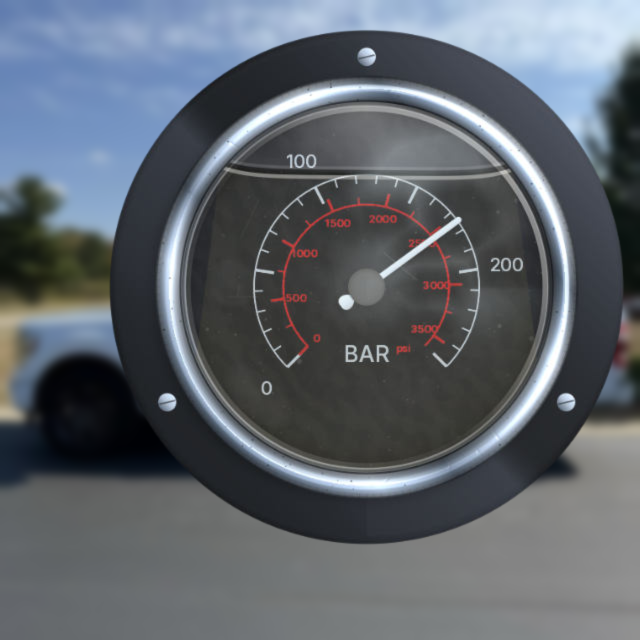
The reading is **175** bar
